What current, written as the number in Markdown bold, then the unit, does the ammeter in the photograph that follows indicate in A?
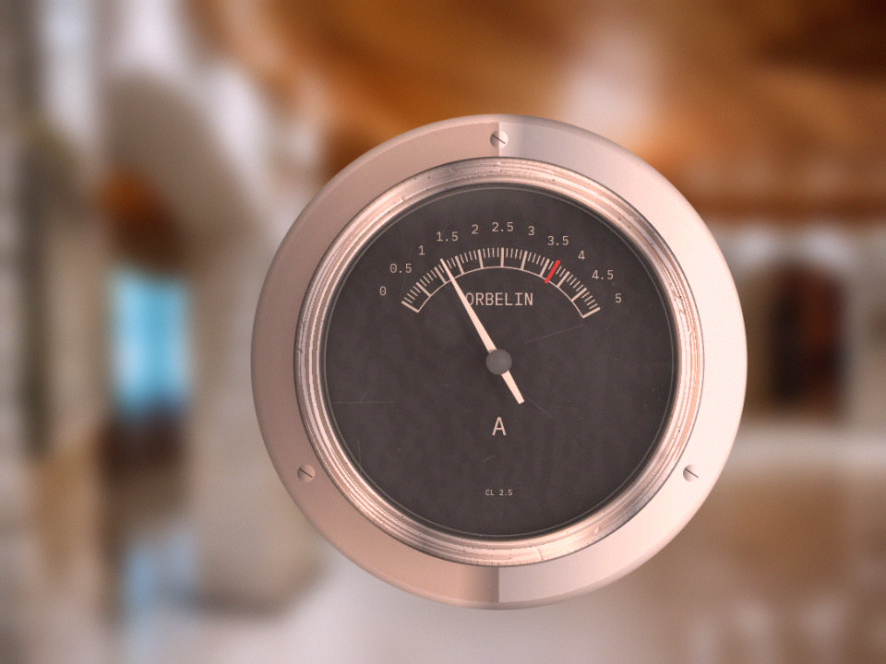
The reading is **1.2** A
